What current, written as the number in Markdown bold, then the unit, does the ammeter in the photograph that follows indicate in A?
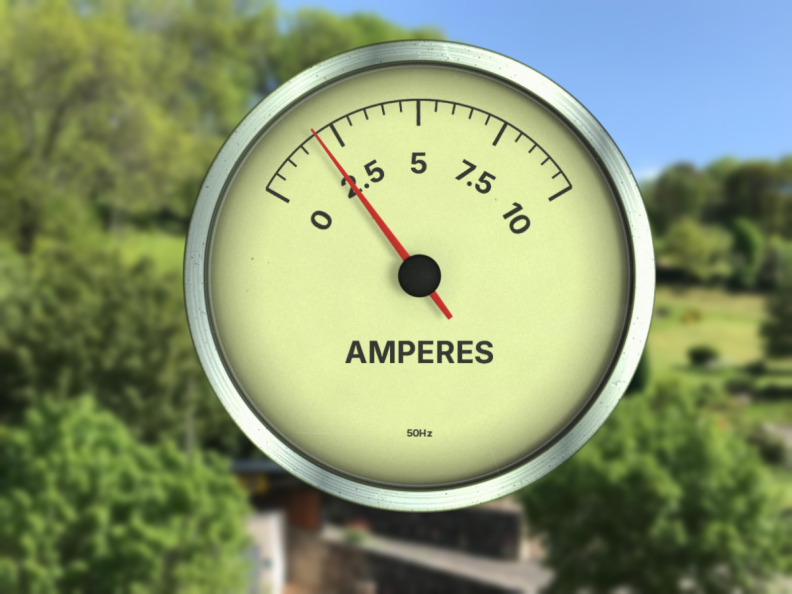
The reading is **2** A
